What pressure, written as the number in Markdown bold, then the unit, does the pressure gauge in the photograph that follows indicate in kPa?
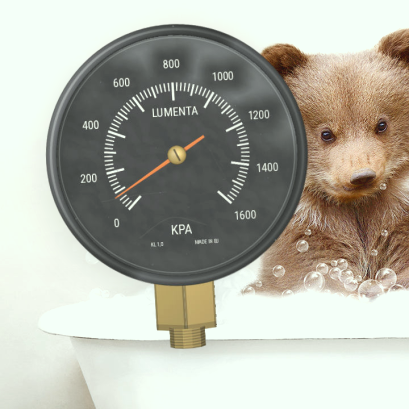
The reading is **80** kPa
